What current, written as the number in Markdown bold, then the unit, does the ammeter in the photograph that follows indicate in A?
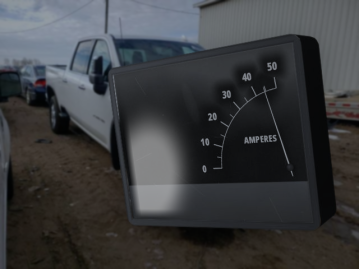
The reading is **45** A
